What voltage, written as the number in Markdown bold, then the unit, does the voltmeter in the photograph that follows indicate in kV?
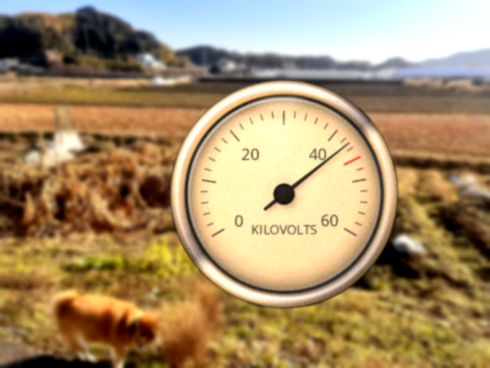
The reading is **43** kV
